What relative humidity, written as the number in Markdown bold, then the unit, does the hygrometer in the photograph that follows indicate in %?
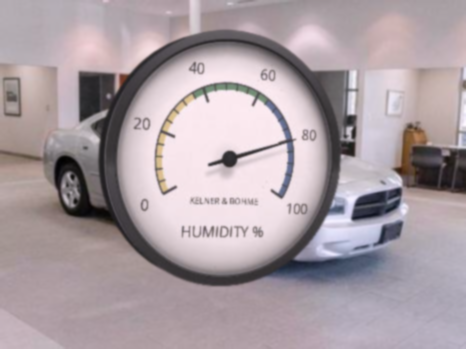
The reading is **80** %
